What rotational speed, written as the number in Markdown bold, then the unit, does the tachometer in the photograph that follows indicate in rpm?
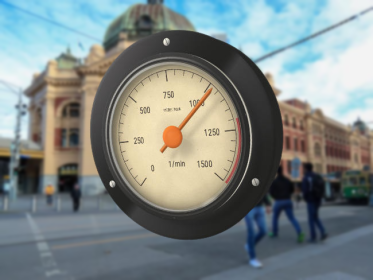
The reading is **1025** rpm
